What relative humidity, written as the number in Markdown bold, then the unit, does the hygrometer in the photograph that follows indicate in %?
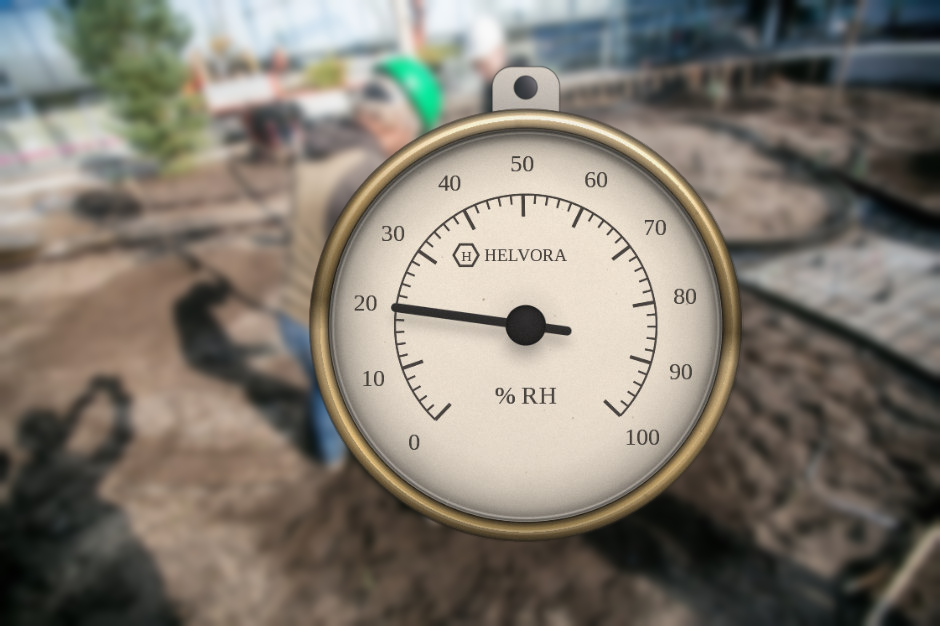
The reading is **20** %
